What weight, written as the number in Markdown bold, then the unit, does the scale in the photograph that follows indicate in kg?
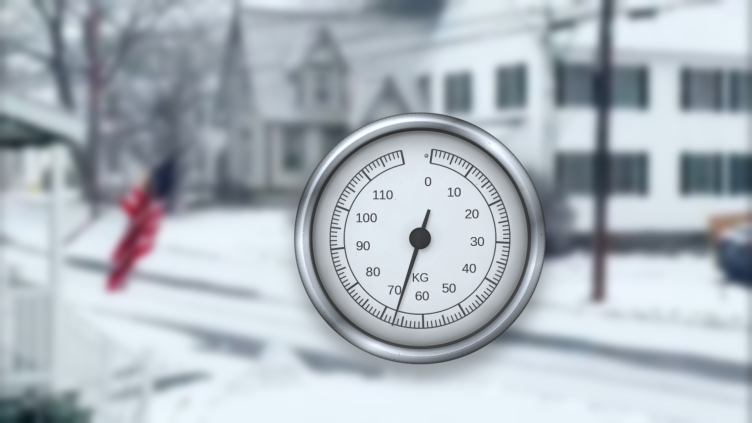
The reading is **67** kg
